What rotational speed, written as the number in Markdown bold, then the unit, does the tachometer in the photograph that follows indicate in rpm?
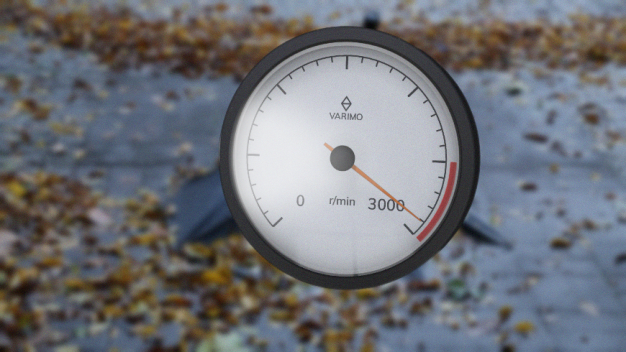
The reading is **2900** rpm
